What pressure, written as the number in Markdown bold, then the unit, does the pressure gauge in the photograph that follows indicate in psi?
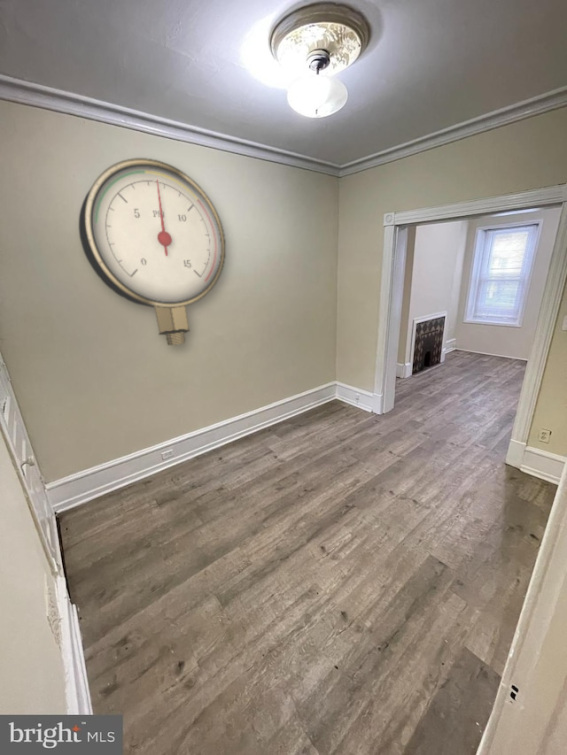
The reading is **7.5** psi
